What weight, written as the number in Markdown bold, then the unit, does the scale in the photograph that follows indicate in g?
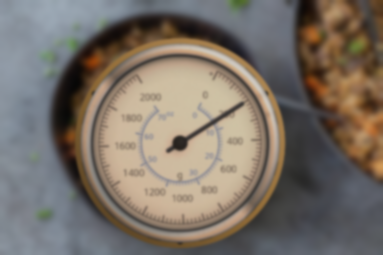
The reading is **200** g
